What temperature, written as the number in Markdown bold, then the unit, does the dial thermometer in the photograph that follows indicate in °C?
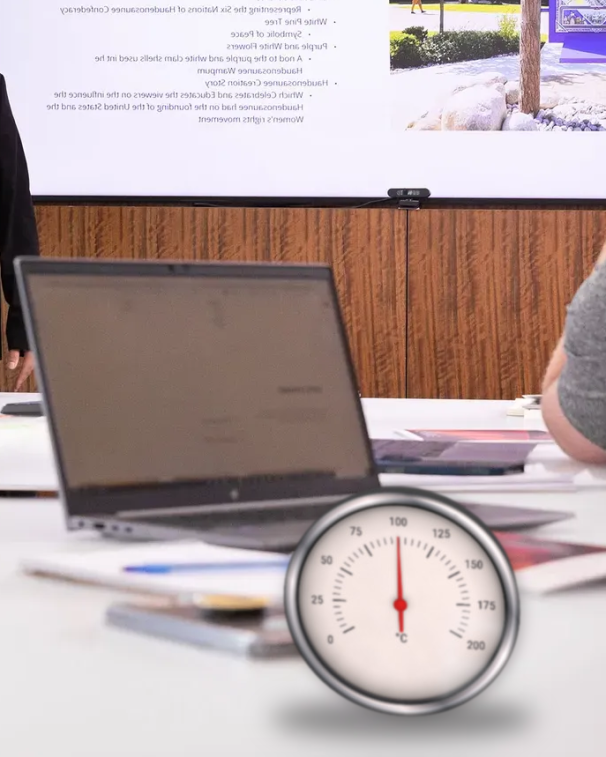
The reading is **100** °C
